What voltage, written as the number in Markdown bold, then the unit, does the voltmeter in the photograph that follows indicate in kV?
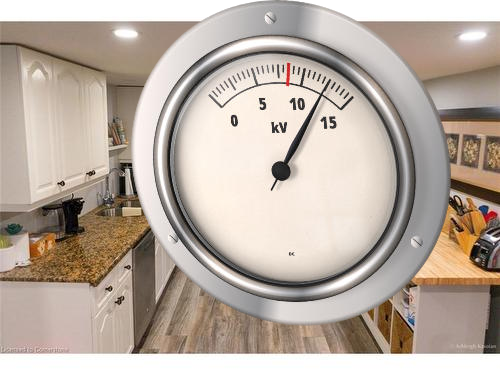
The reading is **12.5** kV
